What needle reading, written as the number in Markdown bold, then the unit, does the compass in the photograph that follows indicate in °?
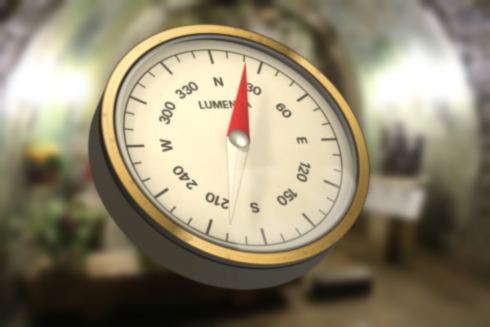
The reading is **20** °
